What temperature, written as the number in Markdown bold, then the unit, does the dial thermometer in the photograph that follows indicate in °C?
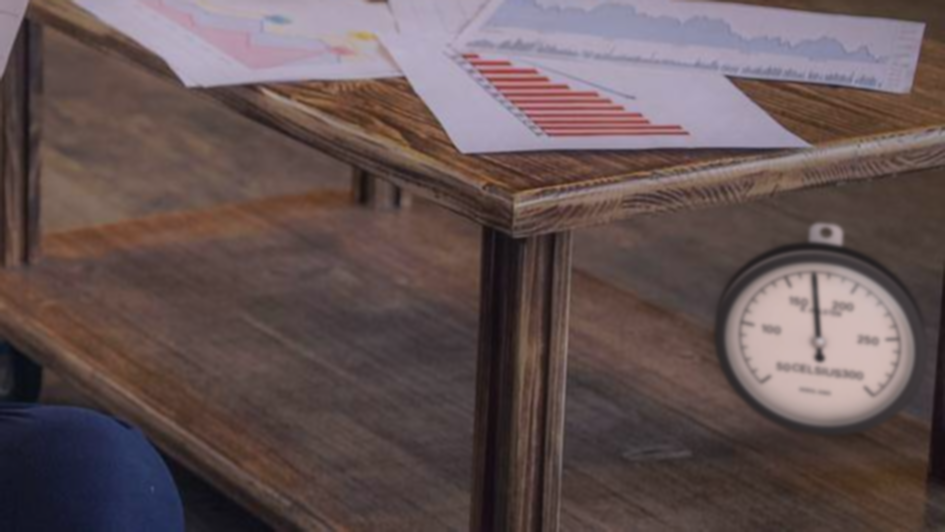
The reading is **170** °C
